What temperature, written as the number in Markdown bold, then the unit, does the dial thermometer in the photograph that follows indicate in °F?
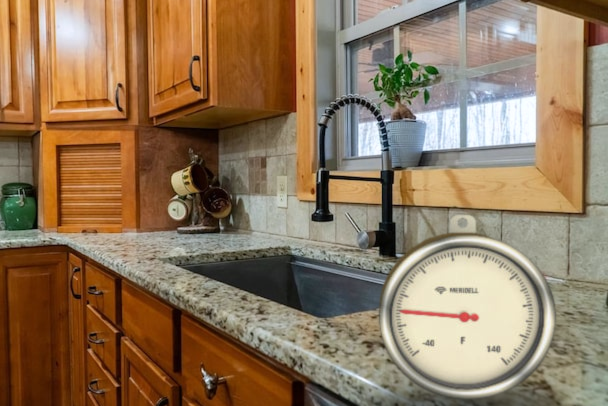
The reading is **-10** °F
